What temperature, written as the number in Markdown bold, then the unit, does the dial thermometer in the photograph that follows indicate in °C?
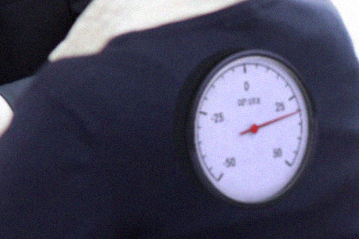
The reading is **30** °C
